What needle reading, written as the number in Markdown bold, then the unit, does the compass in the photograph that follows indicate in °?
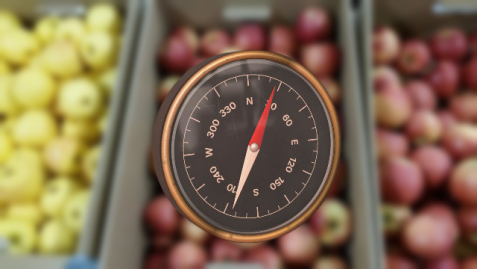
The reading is **25** °
